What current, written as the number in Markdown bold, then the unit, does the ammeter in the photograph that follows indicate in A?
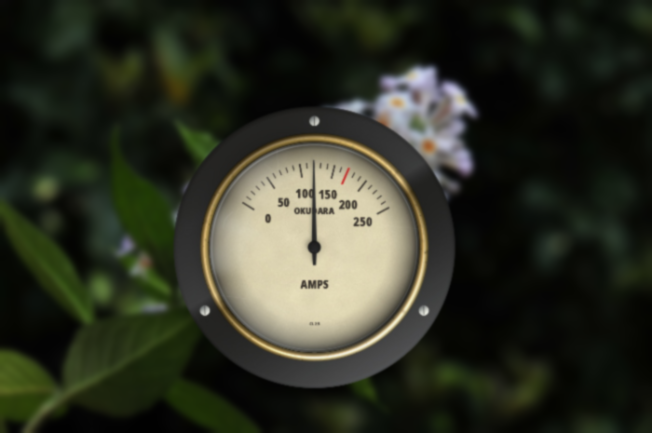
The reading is **120** A
